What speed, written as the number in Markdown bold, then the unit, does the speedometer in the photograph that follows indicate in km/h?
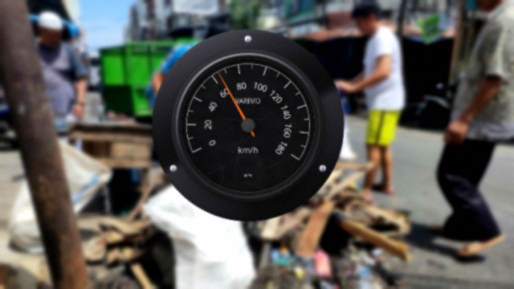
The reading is **65** km/h
